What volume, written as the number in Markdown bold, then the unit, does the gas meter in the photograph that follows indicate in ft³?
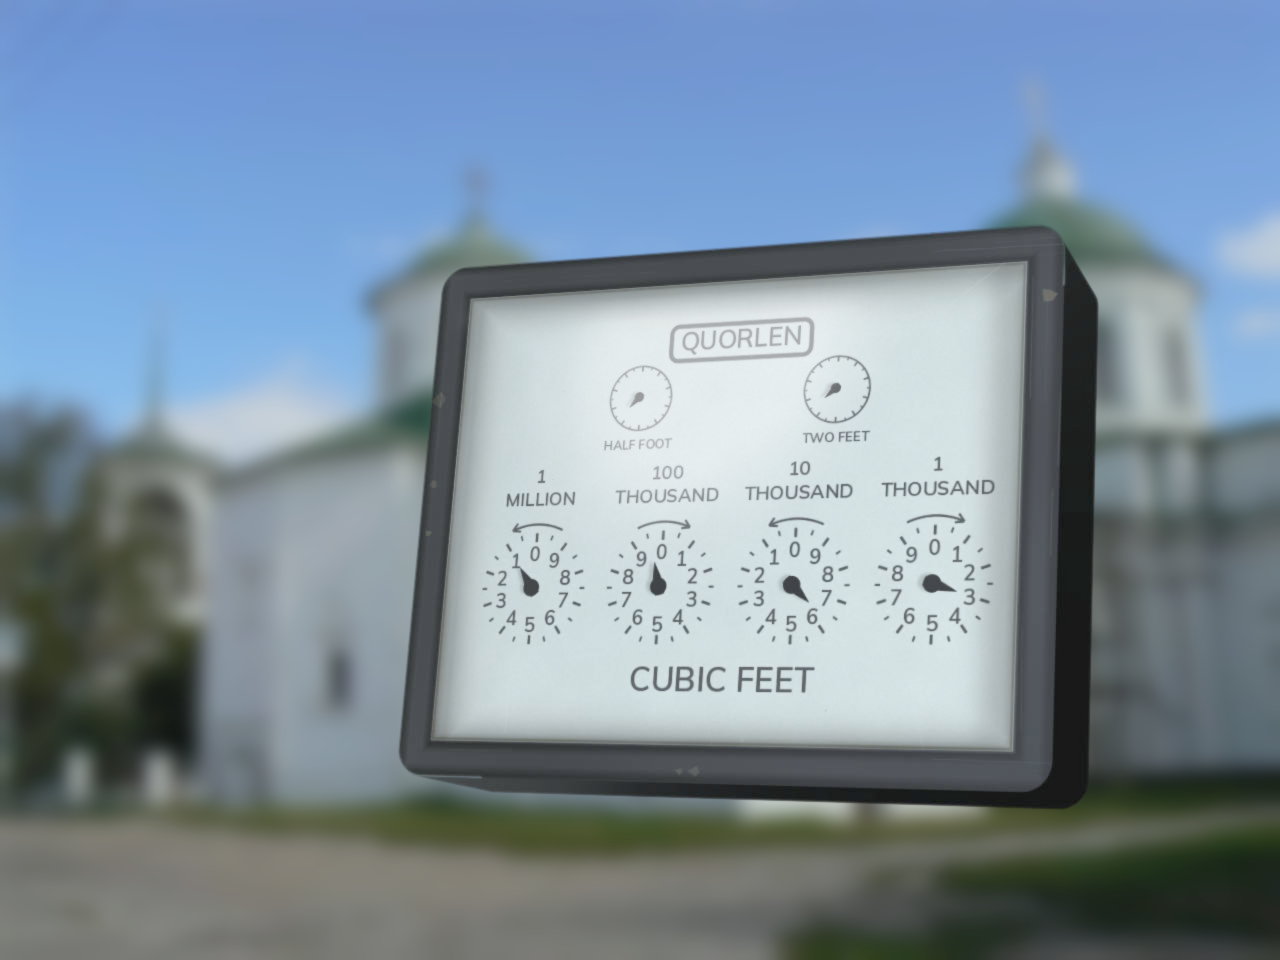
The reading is **96300** ft³
